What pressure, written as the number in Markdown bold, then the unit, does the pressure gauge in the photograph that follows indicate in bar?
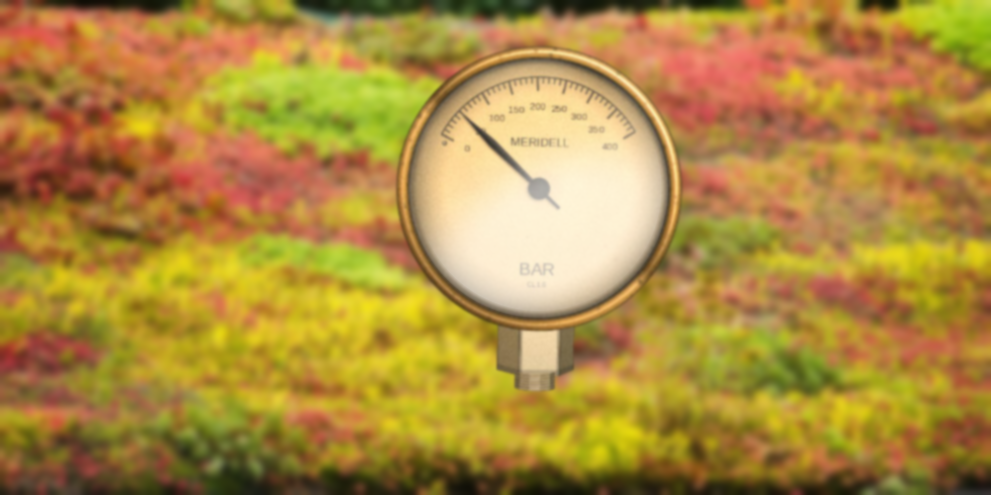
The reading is **50** bar
